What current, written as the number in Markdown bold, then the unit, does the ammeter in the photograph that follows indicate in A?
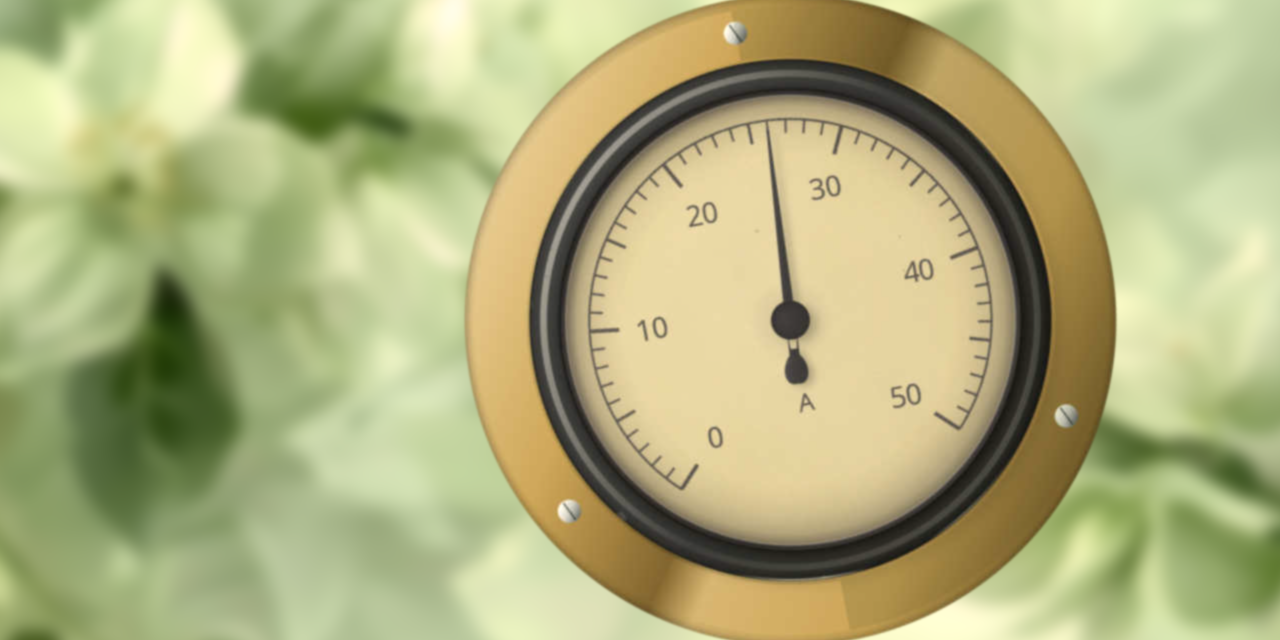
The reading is **26** A
